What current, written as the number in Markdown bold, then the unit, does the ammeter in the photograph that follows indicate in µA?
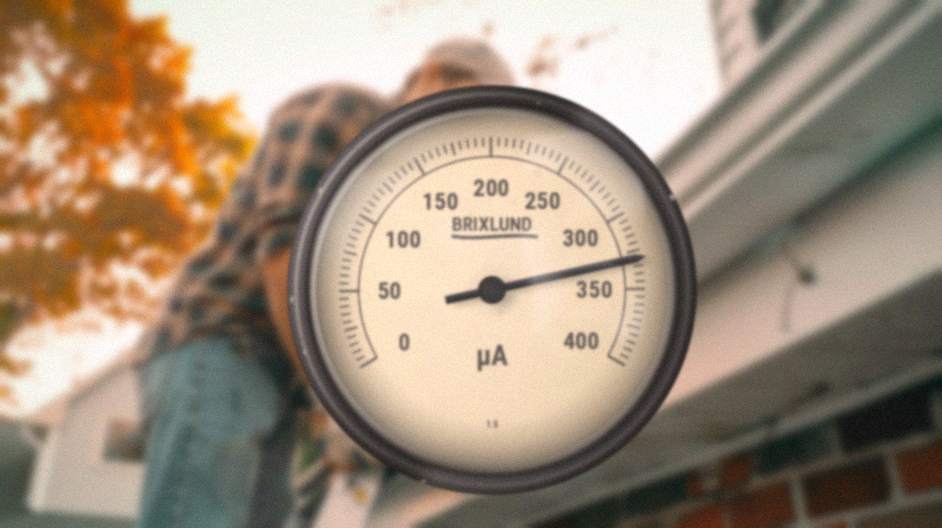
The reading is **330** µA
